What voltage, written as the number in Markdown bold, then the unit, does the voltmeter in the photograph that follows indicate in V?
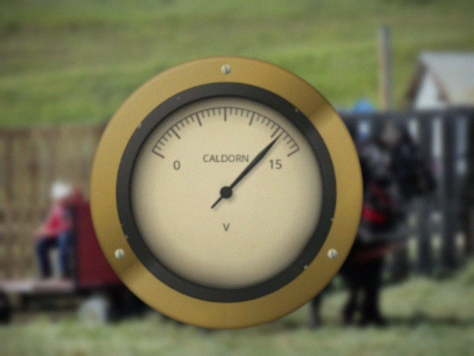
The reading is **13** V
